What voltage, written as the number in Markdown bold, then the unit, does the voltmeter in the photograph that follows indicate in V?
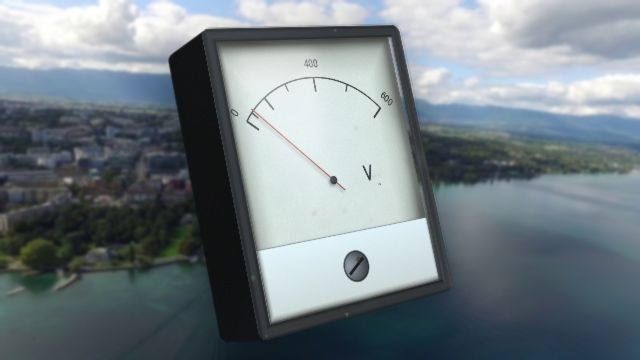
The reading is **100** V
